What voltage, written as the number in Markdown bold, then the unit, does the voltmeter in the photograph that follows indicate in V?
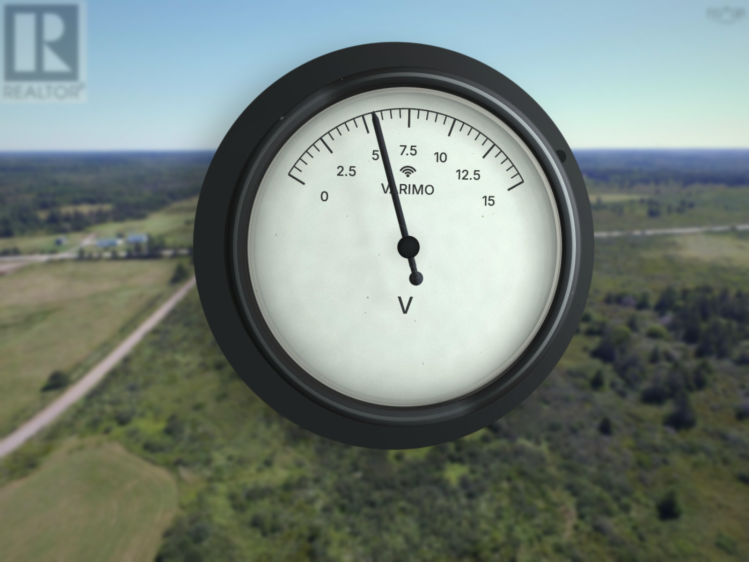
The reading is **5.5** V
